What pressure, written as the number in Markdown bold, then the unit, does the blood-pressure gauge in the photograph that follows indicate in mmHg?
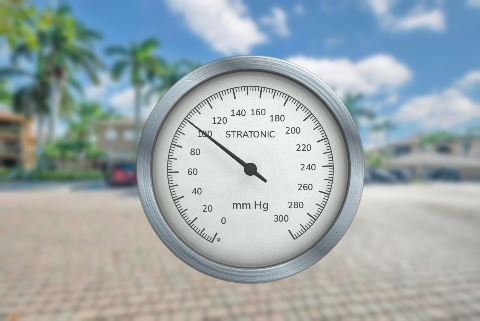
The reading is **100** mmHg
